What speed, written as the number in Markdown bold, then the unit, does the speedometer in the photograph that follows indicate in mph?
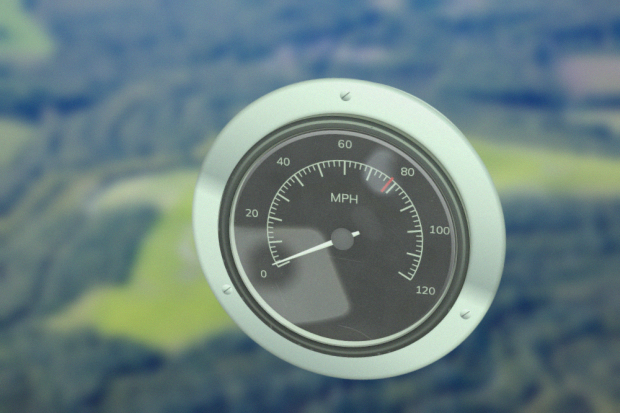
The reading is **2** mph
